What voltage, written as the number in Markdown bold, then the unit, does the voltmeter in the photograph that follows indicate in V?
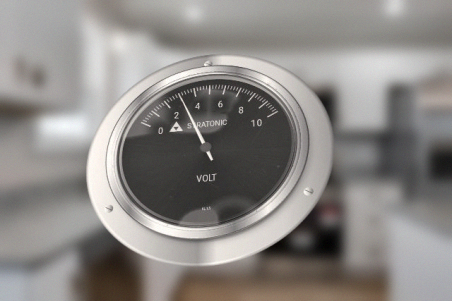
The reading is **3** V
